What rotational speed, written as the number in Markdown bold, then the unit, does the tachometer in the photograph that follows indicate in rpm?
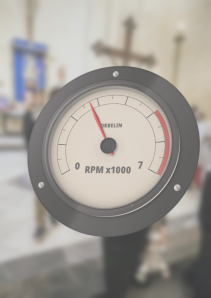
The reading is **2750** rpm
